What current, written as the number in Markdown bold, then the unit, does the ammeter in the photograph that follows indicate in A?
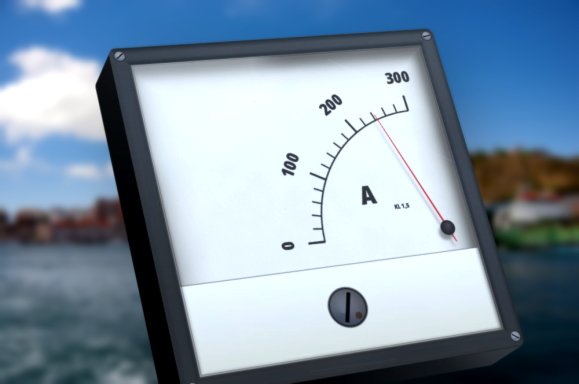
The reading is **240** A
